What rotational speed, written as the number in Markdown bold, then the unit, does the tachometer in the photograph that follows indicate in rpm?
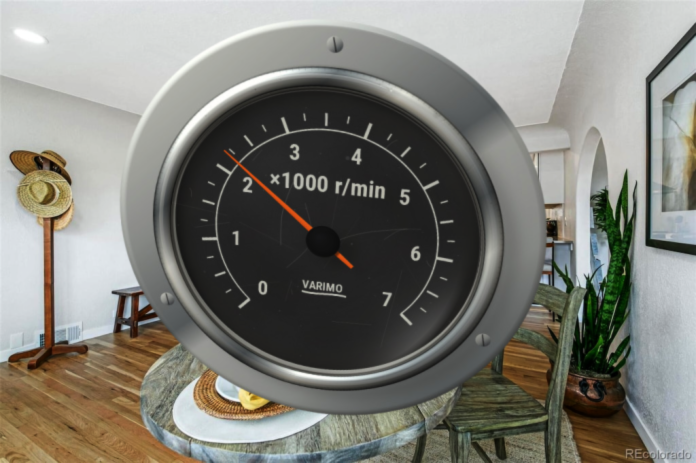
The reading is **2250** rpm
